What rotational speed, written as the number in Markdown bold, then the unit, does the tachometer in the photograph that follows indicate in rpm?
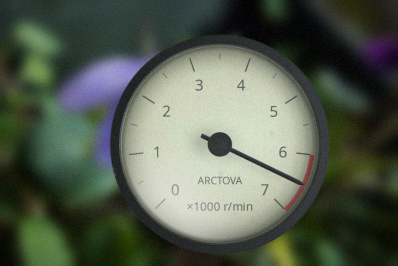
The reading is **6500** rpm
